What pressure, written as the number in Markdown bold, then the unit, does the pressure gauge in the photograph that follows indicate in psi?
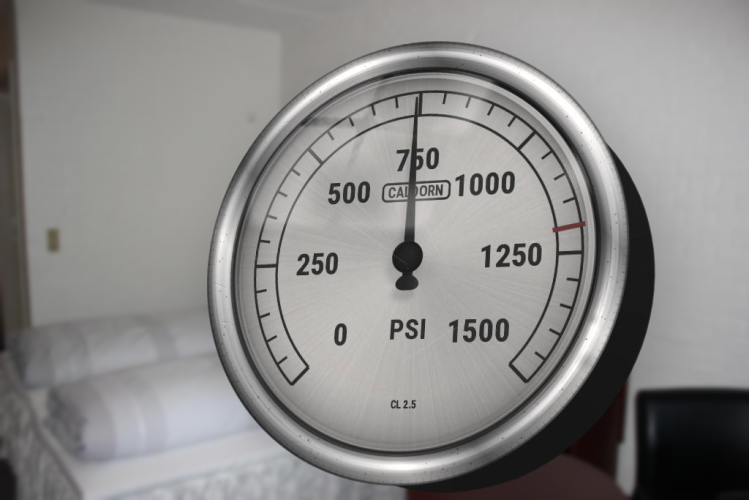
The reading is **750** psi
